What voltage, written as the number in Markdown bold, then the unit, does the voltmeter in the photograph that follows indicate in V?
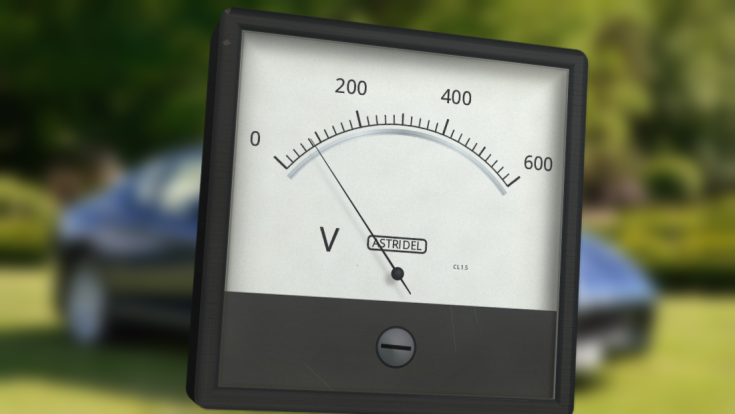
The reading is **80** V
